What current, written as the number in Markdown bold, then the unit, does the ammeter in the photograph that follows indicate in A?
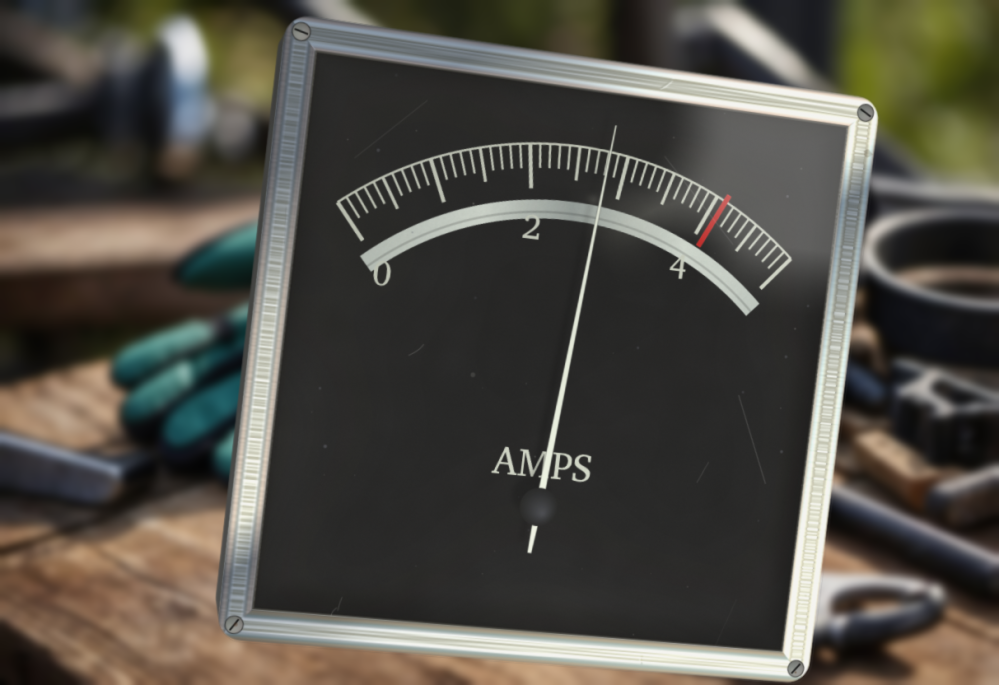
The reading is **2.8** A
